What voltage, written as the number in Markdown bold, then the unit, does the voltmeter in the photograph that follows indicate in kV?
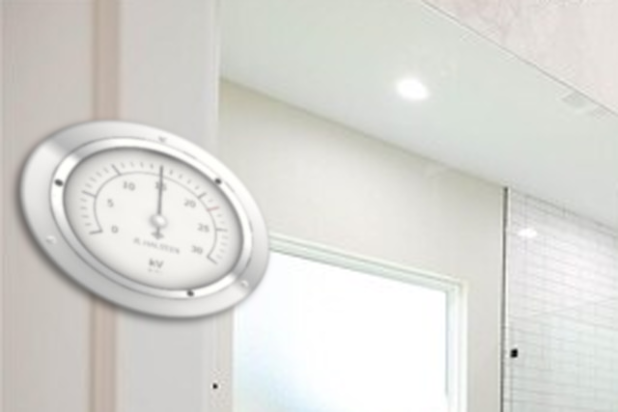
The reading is **15** kV
